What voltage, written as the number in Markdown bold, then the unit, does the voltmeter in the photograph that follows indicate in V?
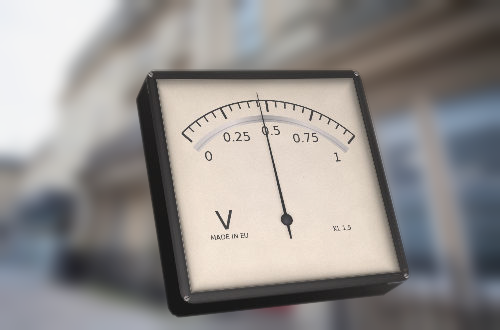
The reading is **0.45** V
